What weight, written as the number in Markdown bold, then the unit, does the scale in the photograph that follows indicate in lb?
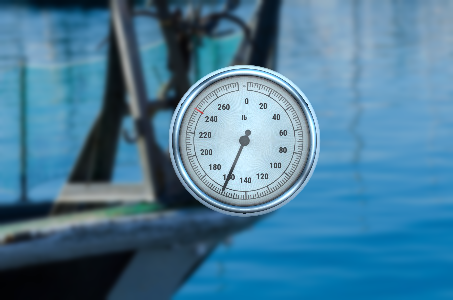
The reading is **160** lb
